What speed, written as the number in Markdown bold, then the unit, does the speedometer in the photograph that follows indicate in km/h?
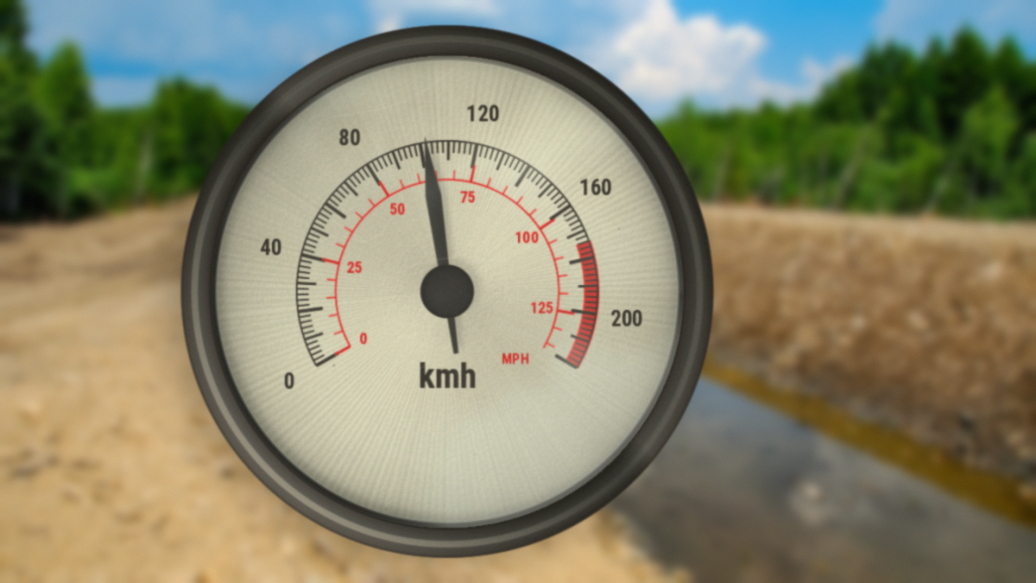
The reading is **102** km/h
